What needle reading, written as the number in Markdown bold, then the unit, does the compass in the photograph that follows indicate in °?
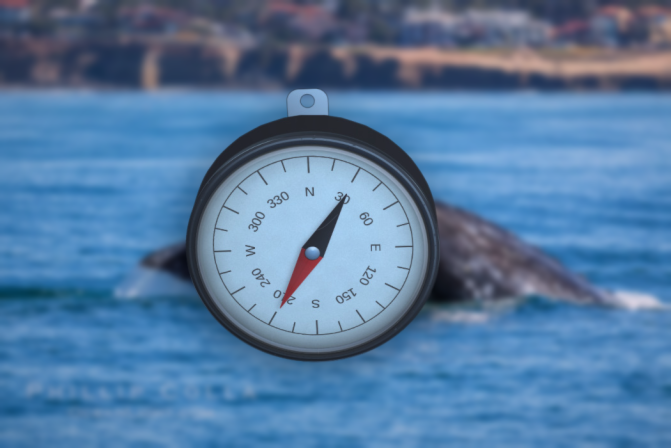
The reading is **210** °
